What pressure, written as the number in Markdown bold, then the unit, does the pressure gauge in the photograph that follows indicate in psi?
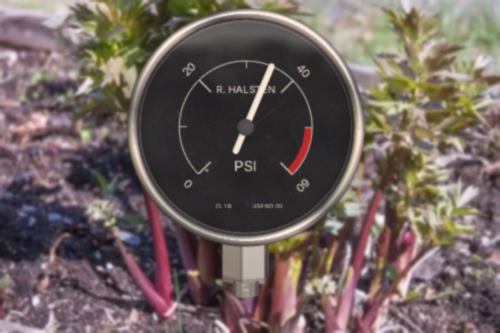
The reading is **35** psi
